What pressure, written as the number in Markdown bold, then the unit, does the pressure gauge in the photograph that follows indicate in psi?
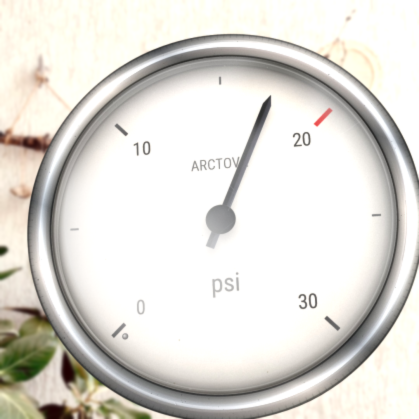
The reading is **17.5** psi
